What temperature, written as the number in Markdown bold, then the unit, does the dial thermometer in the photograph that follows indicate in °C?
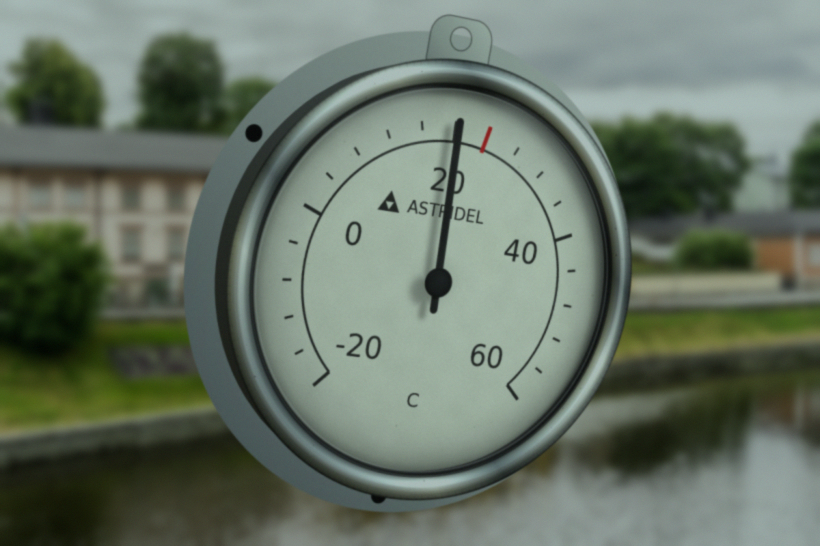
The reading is **20** °C
